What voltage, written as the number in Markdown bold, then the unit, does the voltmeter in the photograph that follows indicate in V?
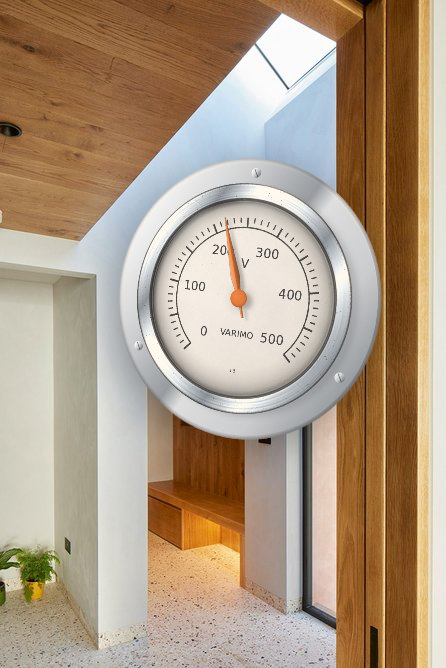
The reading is **220** V
